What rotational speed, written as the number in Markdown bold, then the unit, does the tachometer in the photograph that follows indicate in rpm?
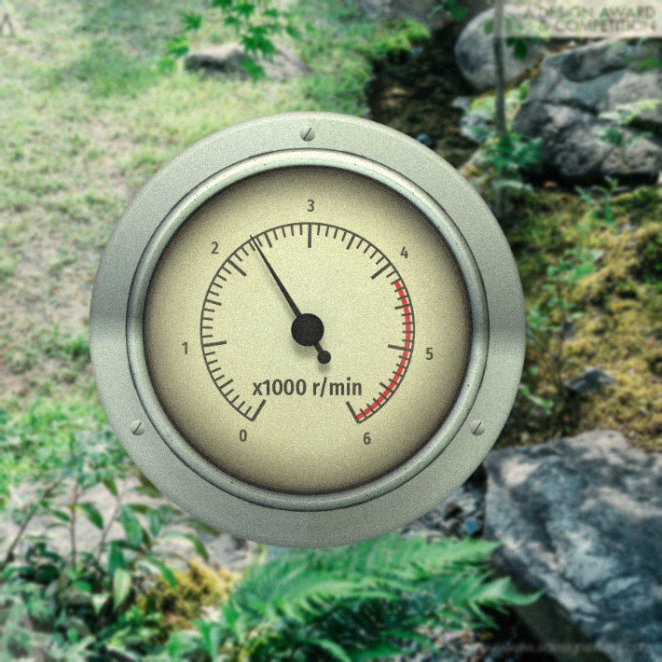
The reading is **2350** rpm
